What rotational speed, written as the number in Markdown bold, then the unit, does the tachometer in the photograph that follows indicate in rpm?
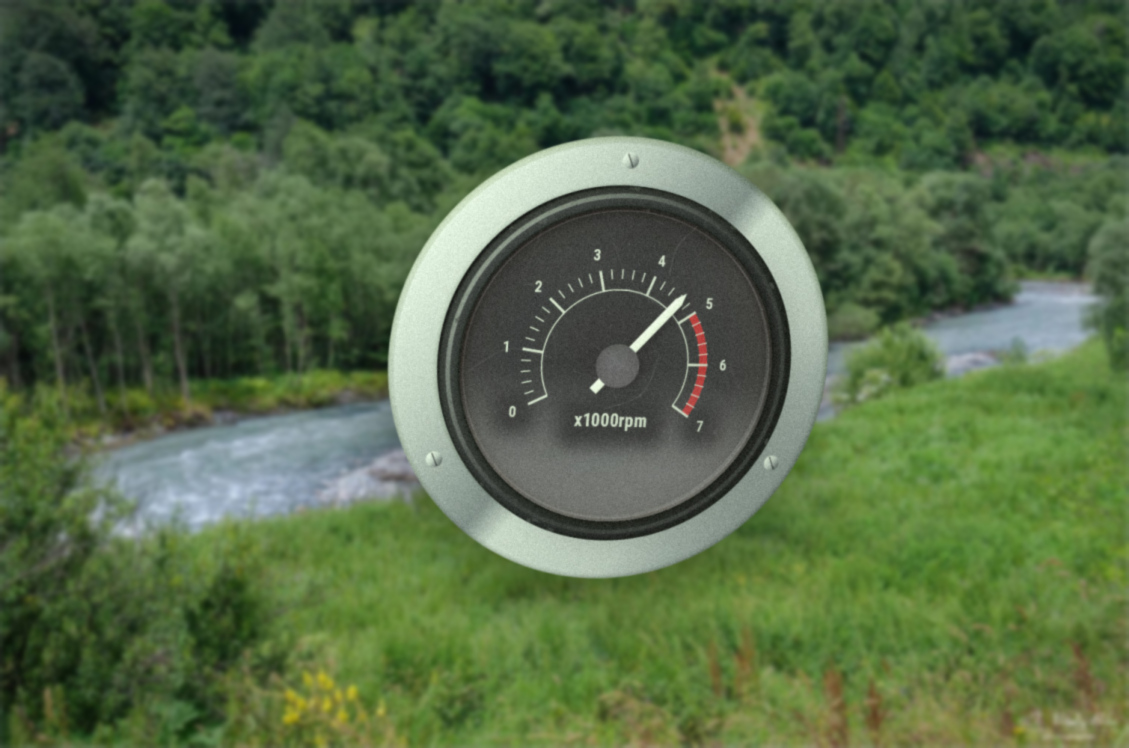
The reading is **4600** rpm
